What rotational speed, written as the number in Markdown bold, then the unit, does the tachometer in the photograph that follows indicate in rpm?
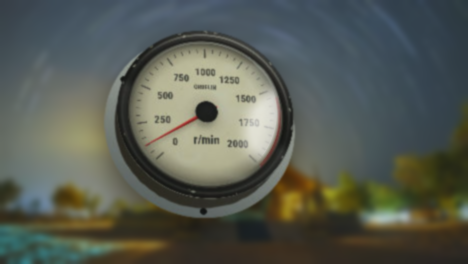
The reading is **100** rpm
